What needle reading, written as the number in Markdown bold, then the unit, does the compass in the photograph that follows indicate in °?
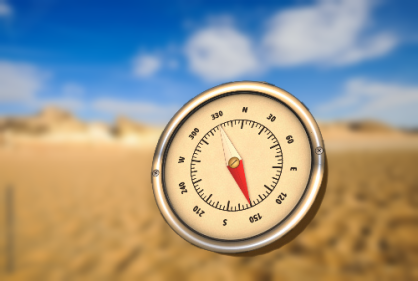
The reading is **150** °
